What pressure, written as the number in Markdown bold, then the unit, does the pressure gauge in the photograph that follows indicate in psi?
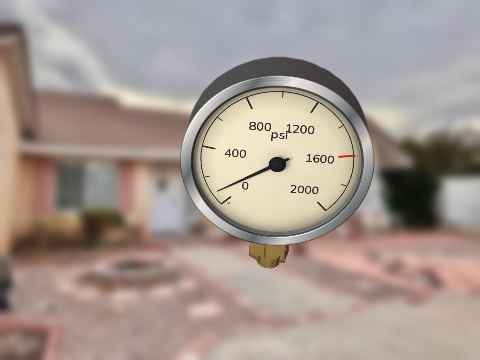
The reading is **100** psi
